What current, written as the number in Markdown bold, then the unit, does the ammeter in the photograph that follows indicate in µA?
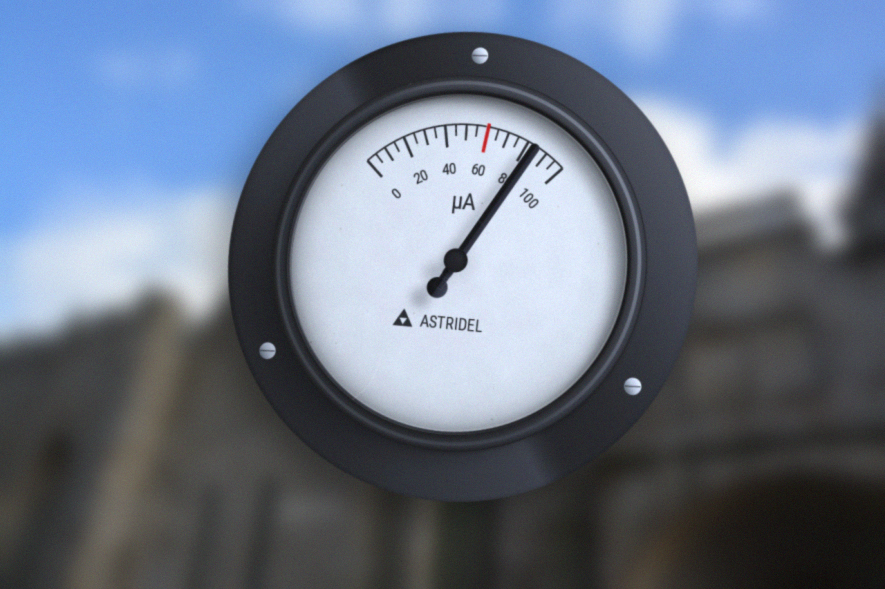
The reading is **85** µA
